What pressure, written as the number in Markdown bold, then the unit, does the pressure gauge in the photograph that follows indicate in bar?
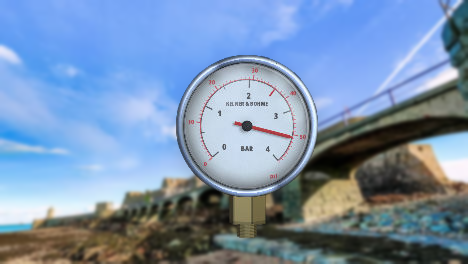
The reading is **3.5** bar
